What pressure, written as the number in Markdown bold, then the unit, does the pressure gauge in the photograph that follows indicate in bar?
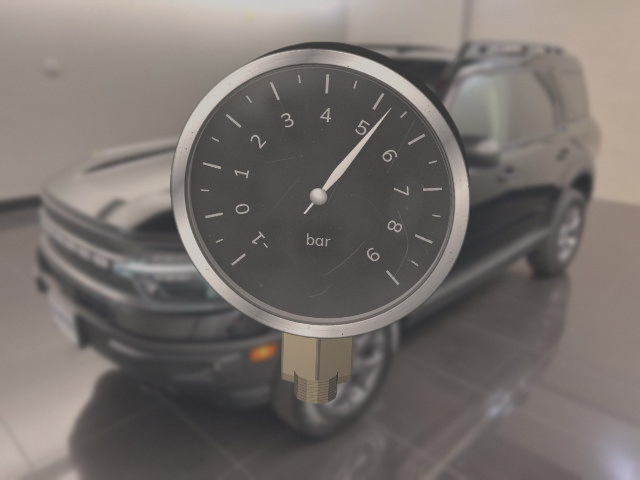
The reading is **5.25** bar
